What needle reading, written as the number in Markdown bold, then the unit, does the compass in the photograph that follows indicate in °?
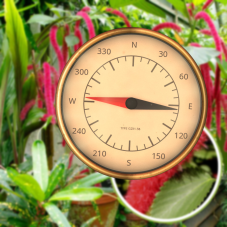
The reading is **275** °
